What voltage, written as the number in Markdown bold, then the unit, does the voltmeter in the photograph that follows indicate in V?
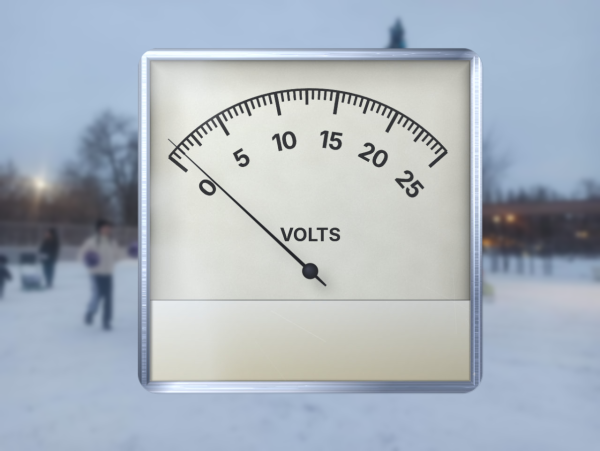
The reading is **1** V
